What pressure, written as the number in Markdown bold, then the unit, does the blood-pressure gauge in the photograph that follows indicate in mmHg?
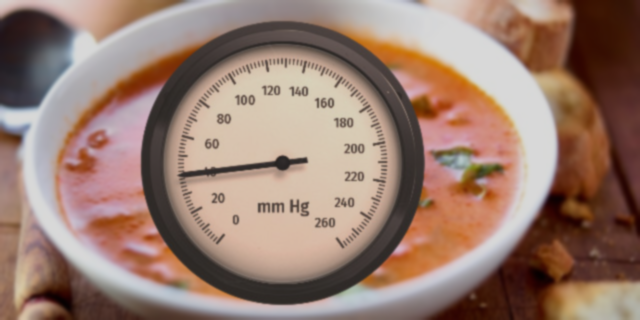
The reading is **40** mmHg
